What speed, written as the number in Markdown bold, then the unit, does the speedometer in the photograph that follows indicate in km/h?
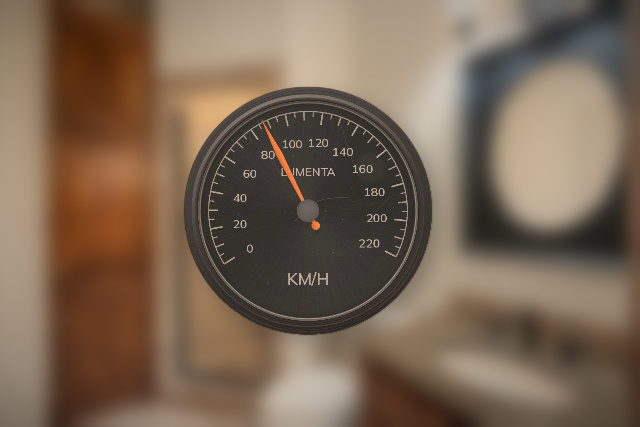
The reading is **87.5** km/h
